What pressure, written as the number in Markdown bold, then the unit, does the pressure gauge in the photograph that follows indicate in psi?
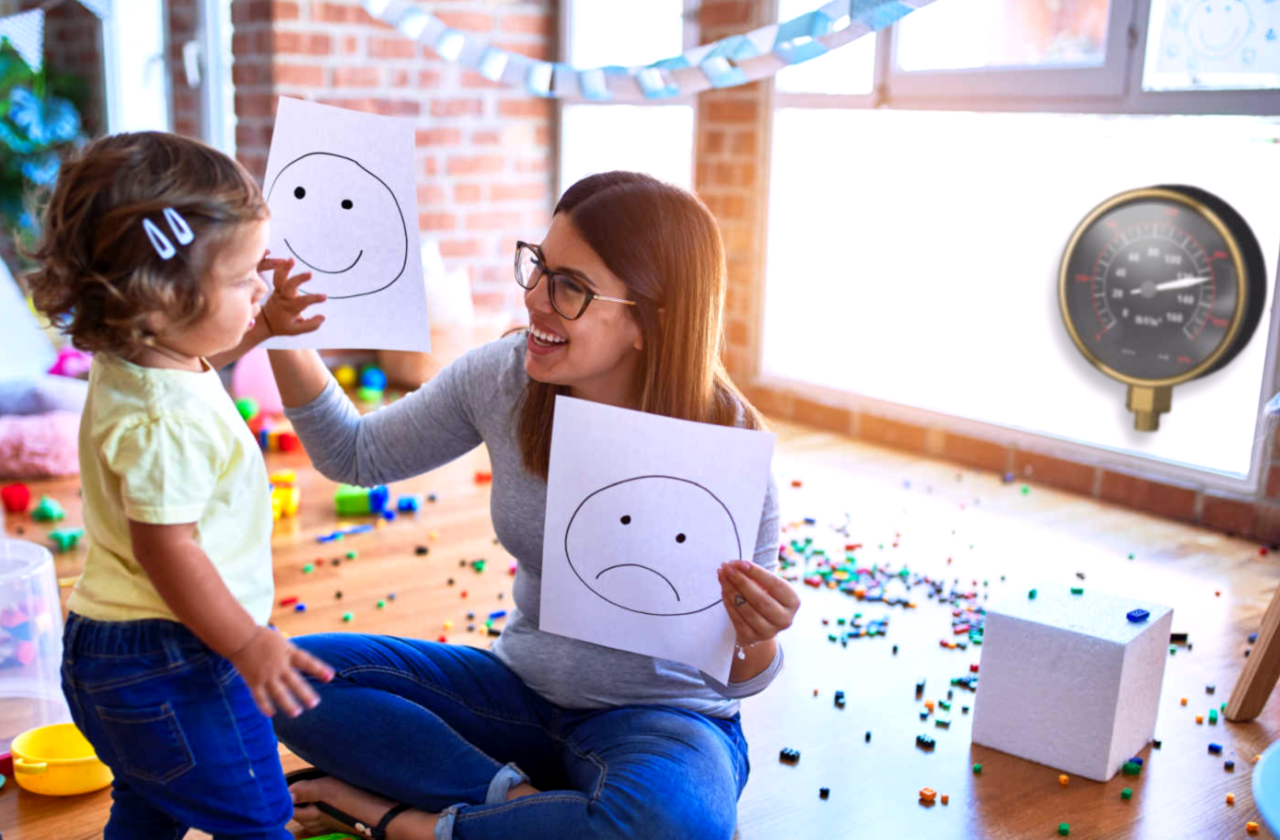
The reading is **125** psi
